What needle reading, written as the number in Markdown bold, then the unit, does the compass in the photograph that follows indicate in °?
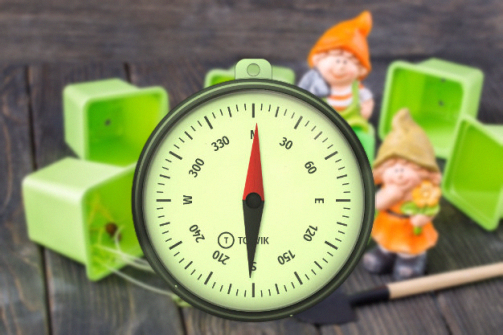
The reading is **2.5** °
